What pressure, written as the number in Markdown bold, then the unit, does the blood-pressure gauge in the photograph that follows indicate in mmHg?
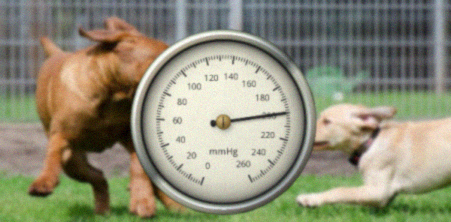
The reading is **200** mmHg
